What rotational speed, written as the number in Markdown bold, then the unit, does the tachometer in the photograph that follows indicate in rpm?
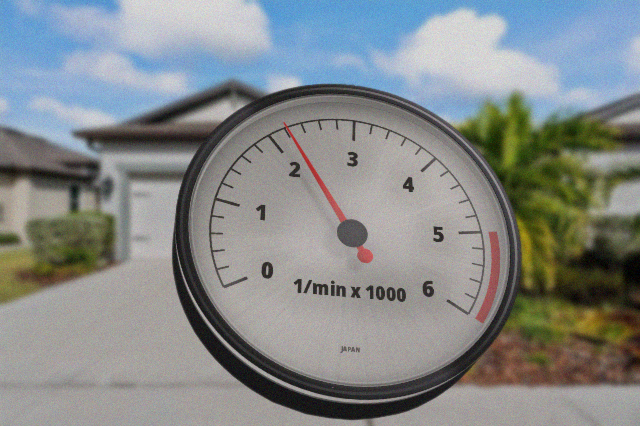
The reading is **2200** rpm
